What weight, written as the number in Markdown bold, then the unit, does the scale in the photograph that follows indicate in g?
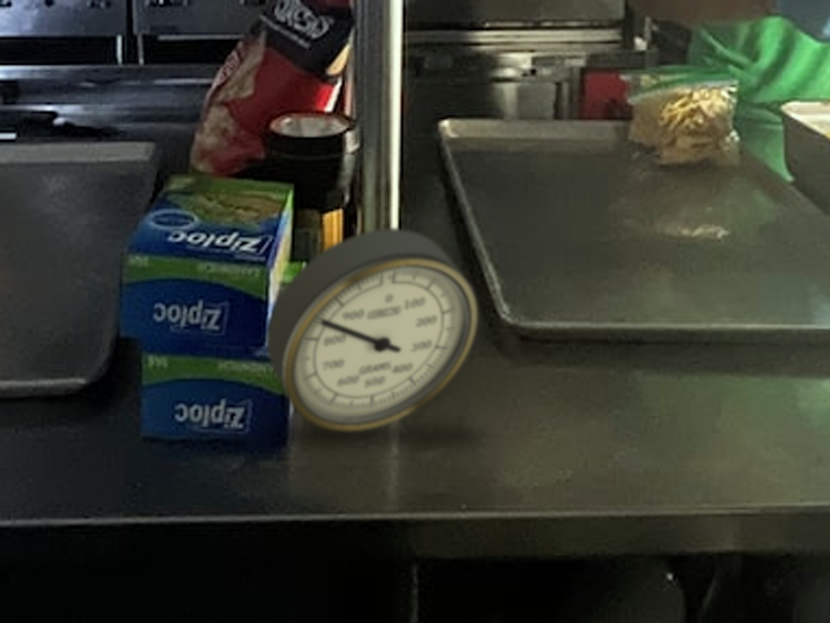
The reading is **850** g
